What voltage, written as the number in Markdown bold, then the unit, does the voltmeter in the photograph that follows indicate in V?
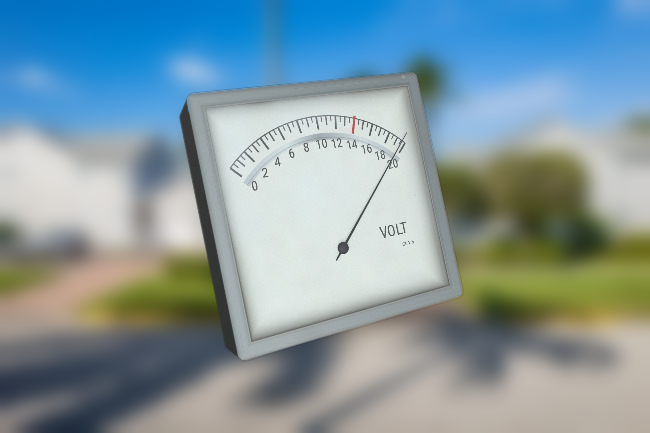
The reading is **19.5** V
